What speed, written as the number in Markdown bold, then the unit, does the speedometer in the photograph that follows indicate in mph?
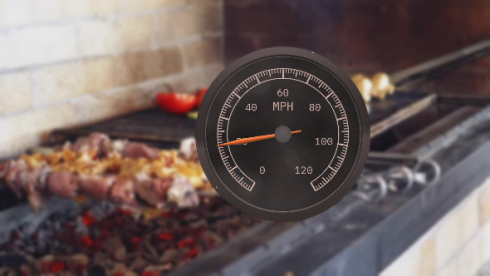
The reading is **20** mph
